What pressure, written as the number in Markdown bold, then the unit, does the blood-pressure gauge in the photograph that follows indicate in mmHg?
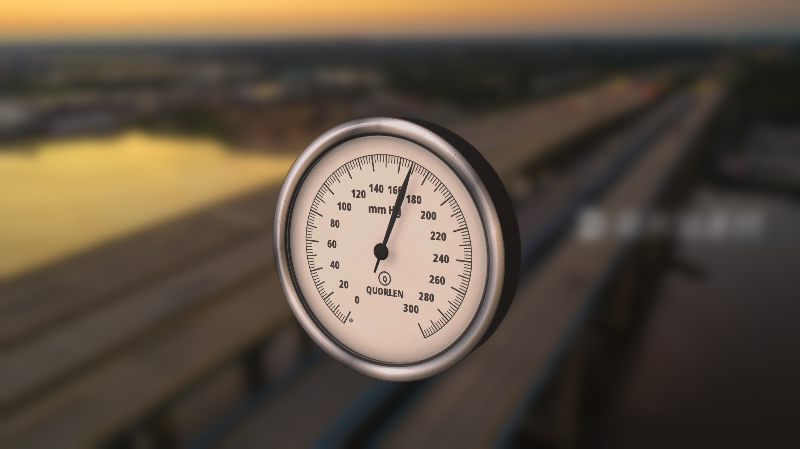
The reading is **170** mmHg
